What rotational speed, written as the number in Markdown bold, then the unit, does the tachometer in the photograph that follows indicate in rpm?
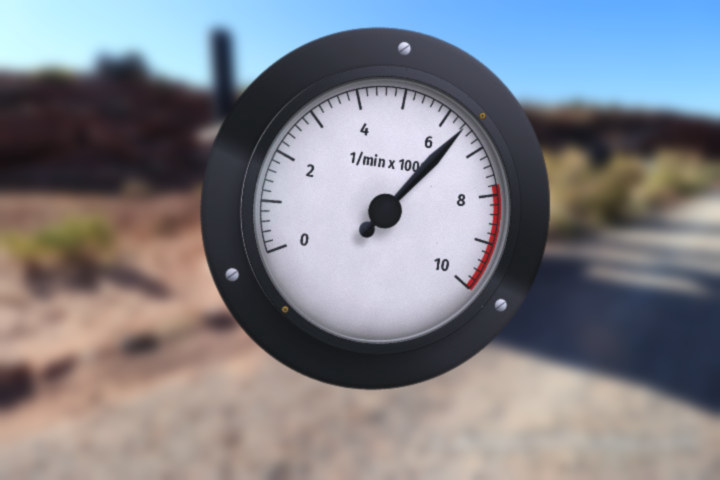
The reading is **6400** rpm
